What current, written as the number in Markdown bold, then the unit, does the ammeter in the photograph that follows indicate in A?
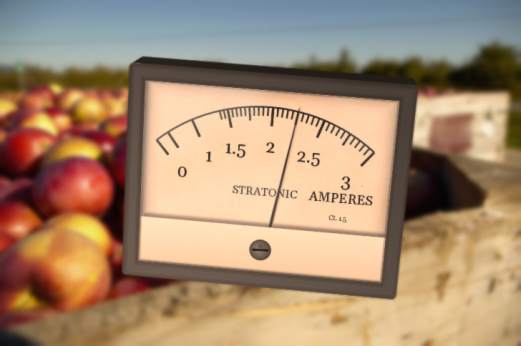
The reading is **2.25** A
